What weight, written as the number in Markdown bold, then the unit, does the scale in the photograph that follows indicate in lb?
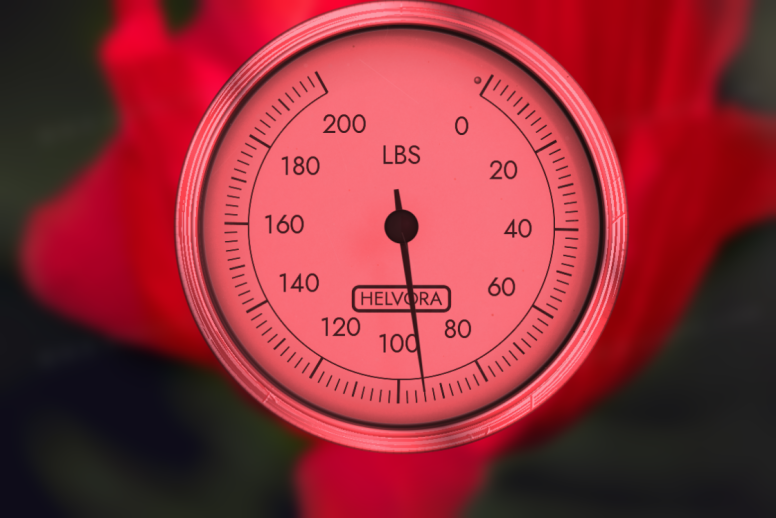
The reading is **94** lb
